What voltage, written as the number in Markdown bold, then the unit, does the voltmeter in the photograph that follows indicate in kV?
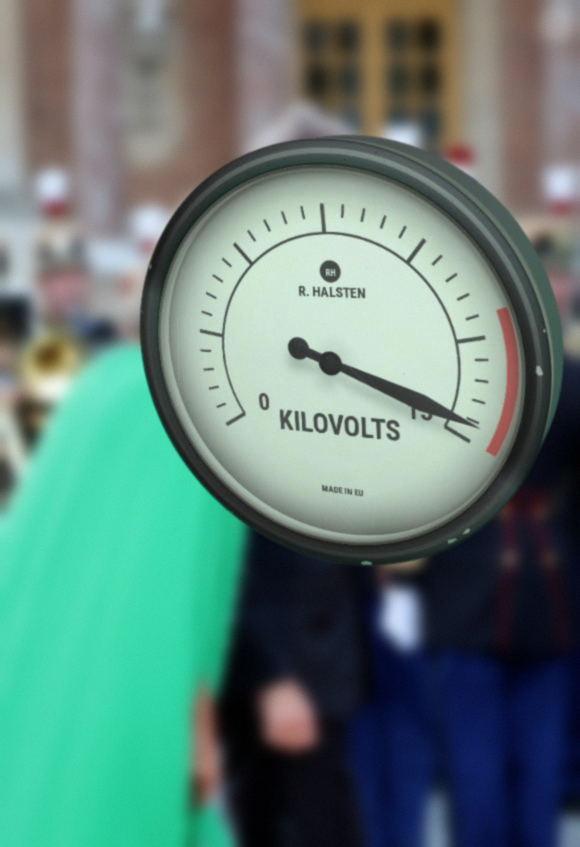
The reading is **14.5** kV
